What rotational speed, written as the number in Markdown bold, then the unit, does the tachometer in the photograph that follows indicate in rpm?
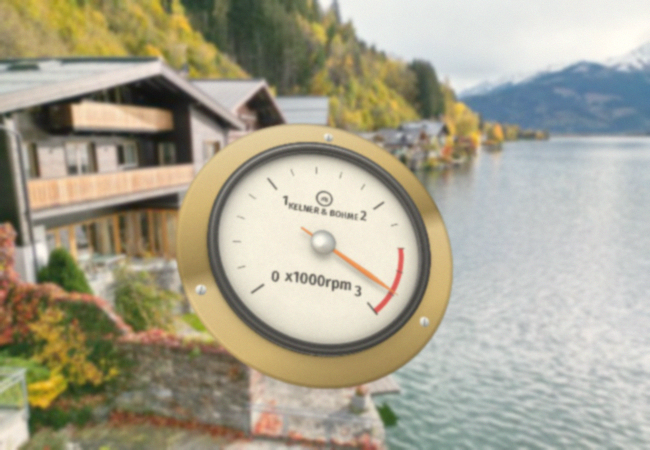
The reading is **2800** rpm
